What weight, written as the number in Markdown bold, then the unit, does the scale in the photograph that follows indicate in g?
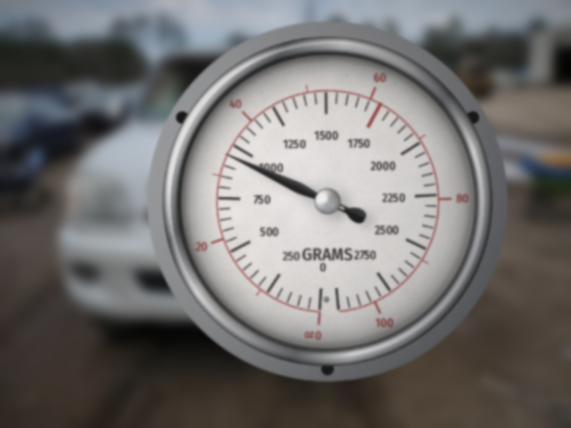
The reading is **950** g
